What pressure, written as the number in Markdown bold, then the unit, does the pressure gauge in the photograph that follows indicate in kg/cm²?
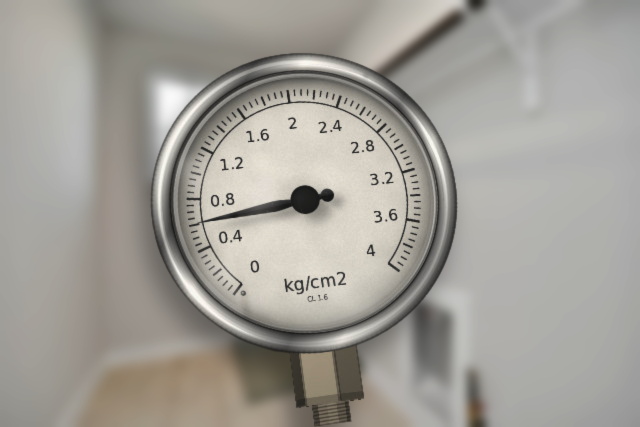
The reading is **0.6** kg/cm²
